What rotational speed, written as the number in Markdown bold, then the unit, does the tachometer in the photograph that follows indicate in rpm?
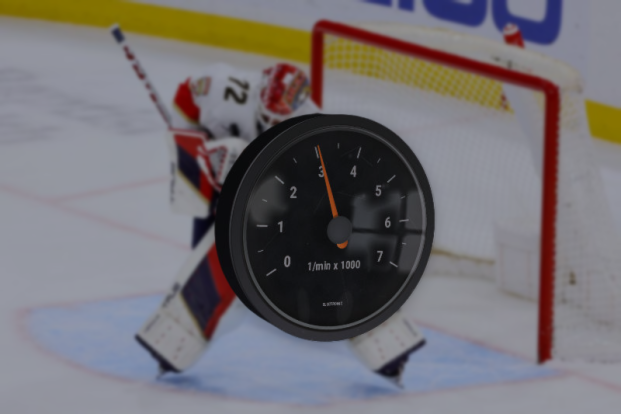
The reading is **3000** rpm
